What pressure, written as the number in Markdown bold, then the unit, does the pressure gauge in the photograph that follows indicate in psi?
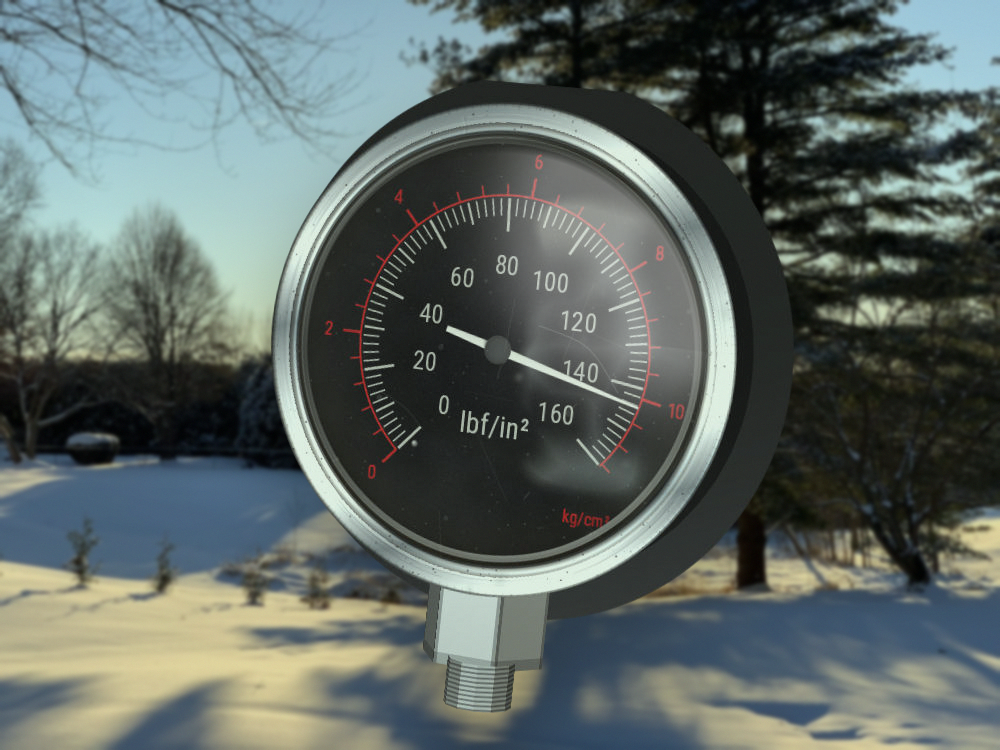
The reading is **144** psi
